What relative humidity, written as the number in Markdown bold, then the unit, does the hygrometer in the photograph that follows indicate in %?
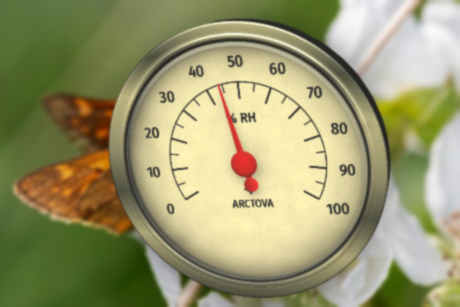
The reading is **45** %
